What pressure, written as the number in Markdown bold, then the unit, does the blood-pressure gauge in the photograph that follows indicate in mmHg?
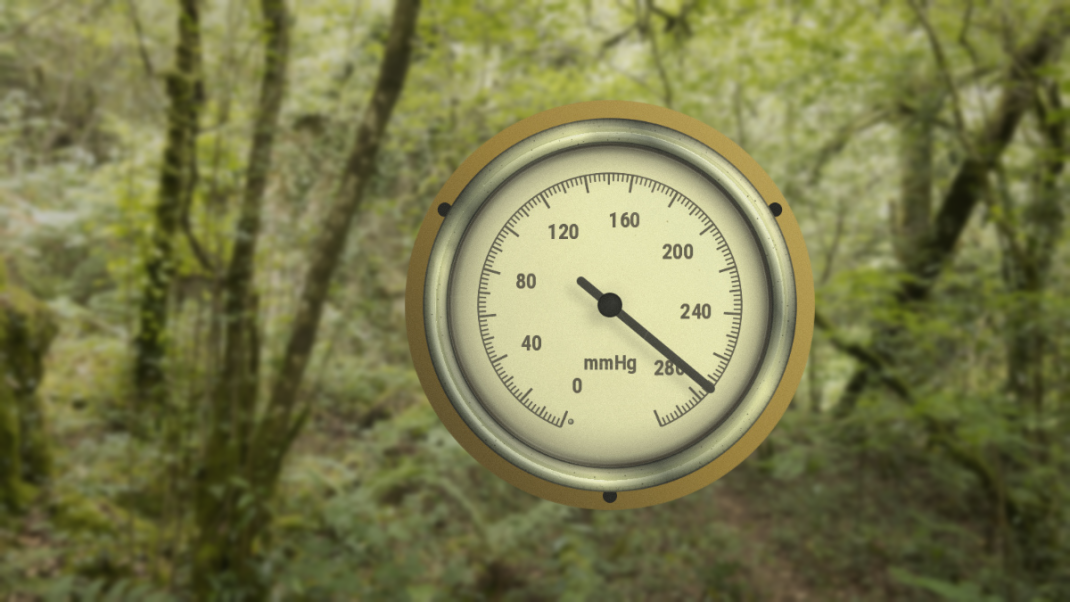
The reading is **274** mmHg
